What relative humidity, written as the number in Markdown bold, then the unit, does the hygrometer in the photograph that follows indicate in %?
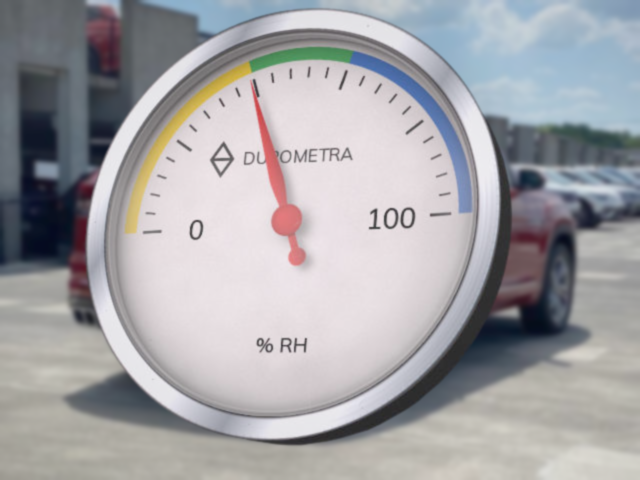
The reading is **40** %
